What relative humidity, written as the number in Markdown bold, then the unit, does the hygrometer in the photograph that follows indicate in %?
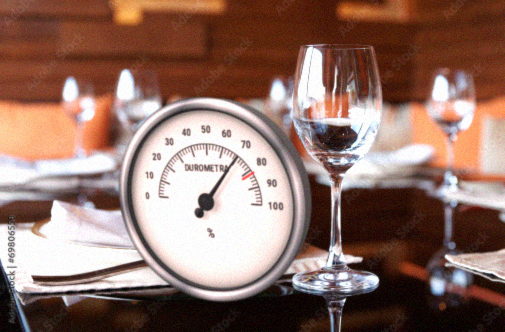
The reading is **70** %
